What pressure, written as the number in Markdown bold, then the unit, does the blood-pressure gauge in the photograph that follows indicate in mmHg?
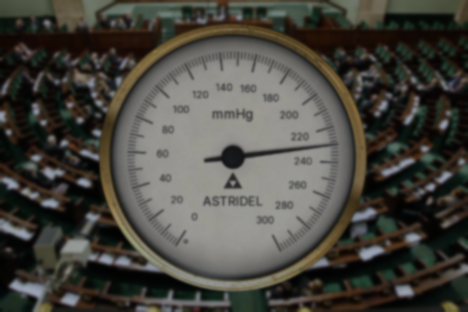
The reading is **230** mmHg
